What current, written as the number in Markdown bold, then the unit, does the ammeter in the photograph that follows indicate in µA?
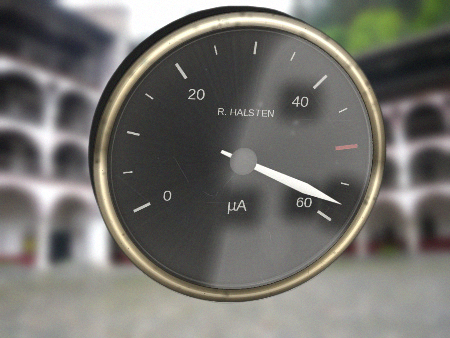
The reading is **57.5** µA
